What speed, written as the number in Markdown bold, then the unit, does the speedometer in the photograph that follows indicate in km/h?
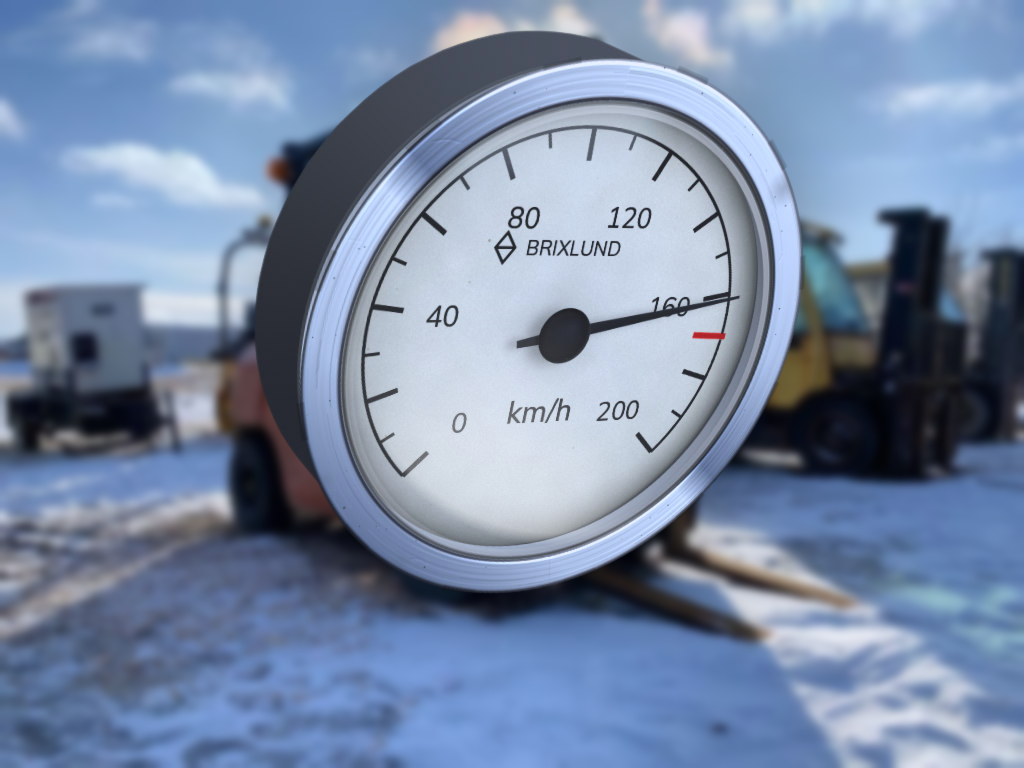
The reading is **160** km/h
